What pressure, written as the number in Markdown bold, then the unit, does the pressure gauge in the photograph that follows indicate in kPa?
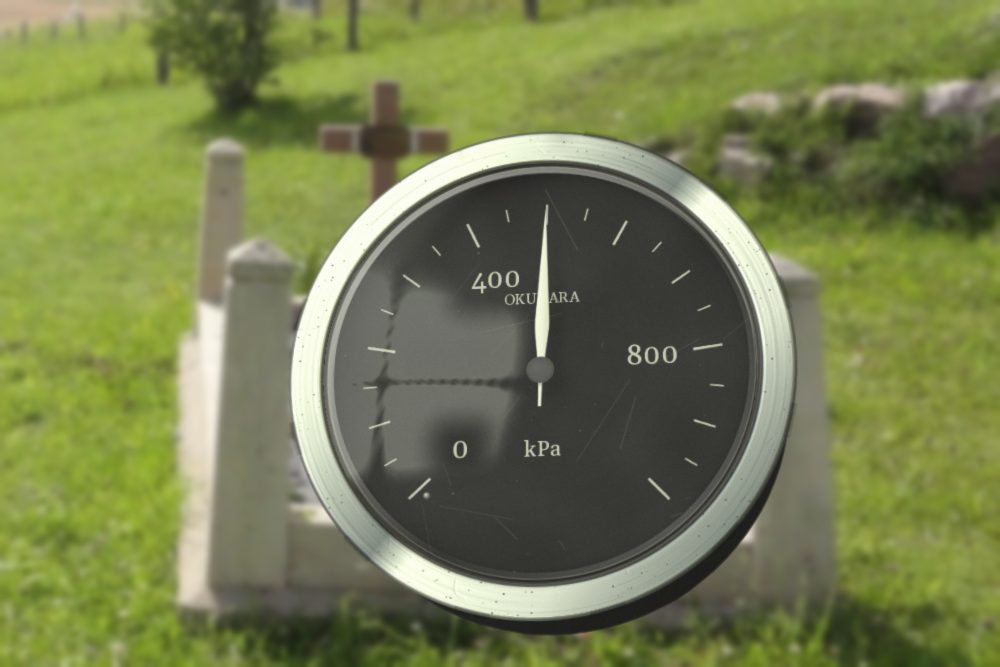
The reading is **500** kPa
